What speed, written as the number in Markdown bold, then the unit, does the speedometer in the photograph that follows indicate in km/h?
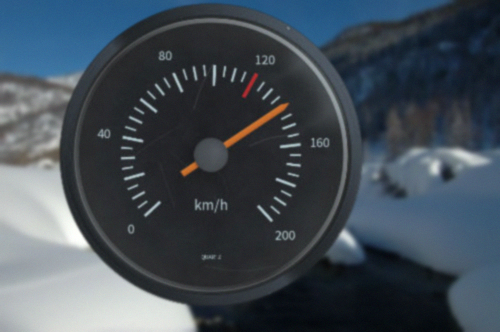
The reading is **140** km/h
